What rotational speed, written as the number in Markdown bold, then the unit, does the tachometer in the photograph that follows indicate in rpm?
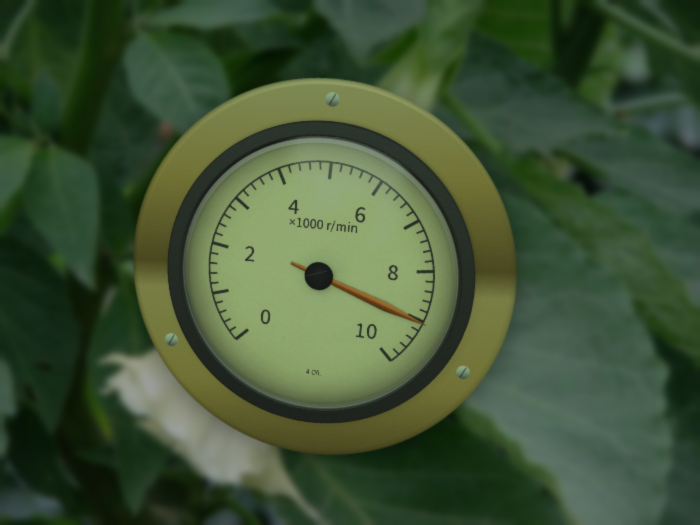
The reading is **9000** rpm
